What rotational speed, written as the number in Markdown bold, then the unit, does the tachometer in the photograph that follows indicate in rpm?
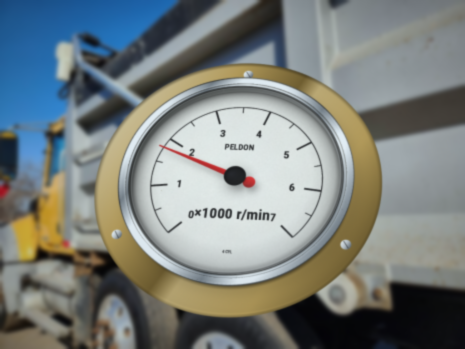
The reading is **1750** rpm
